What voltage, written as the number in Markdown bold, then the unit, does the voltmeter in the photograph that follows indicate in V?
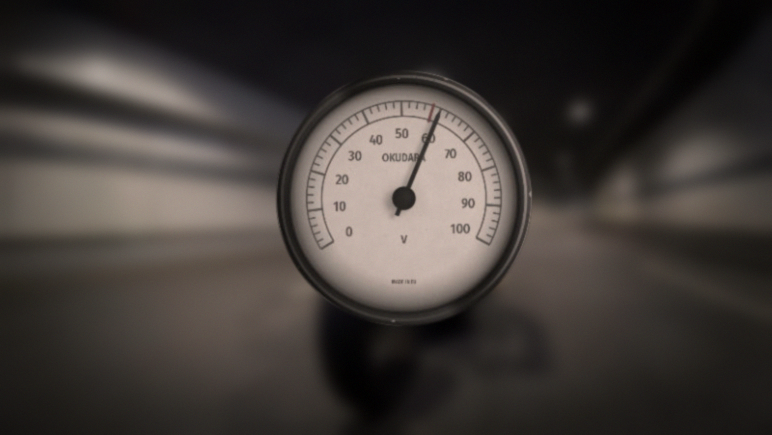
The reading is **60** V
